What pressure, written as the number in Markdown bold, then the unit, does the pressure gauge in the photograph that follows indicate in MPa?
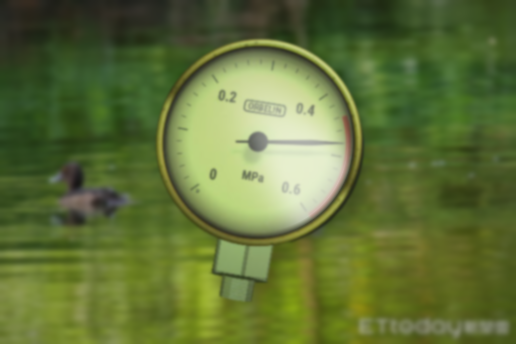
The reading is **0.48** MPa
